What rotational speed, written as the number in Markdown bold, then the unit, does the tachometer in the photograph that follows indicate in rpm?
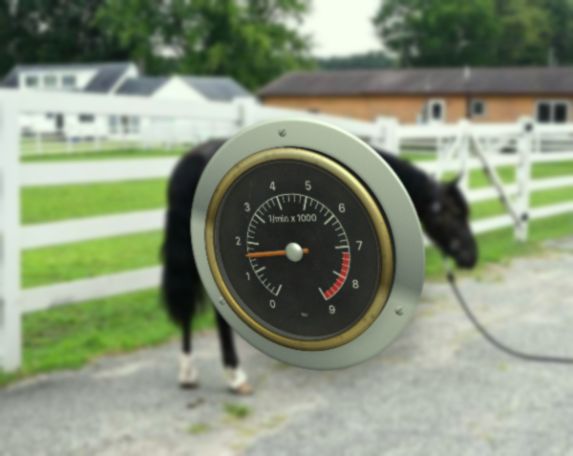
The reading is **1600** rpm
